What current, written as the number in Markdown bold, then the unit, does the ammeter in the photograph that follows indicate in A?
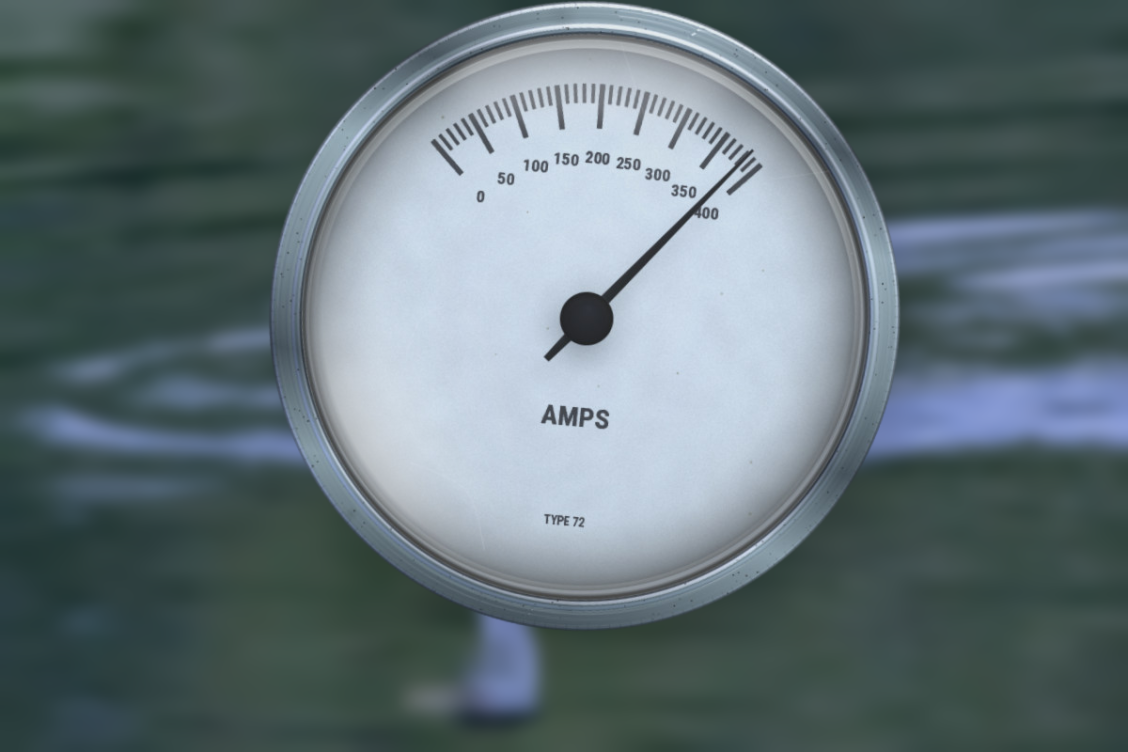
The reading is **380** A
